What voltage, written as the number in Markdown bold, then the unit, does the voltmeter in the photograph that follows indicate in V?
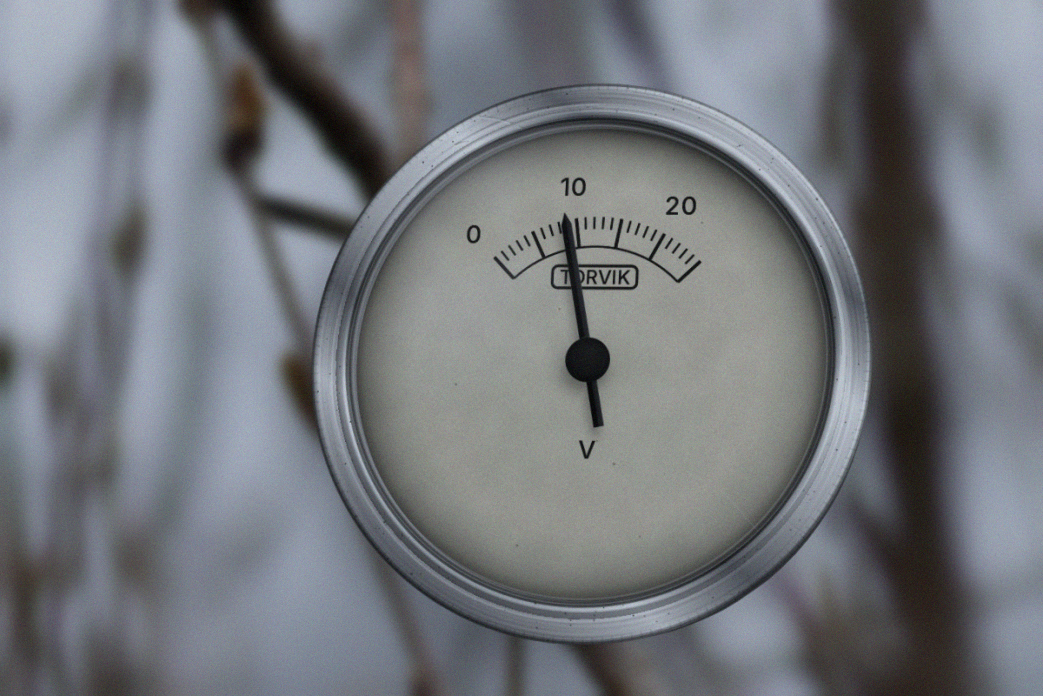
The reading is **9** V
